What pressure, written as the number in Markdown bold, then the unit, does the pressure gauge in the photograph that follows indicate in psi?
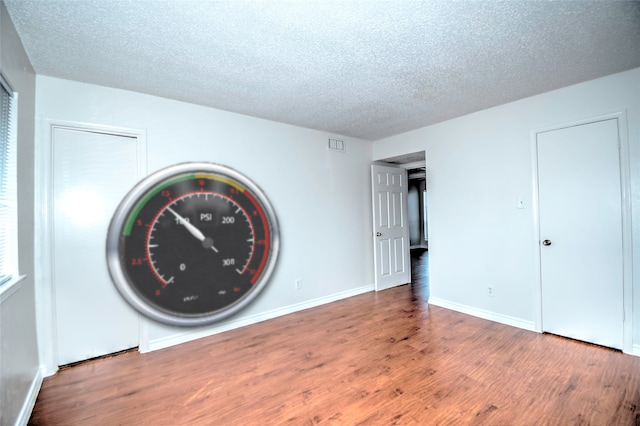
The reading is **100** psi
